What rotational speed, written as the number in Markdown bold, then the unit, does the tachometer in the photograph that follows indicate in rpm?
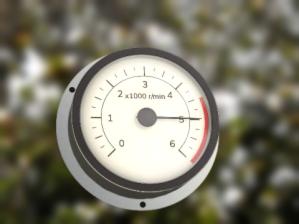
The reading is **5000** rpm
